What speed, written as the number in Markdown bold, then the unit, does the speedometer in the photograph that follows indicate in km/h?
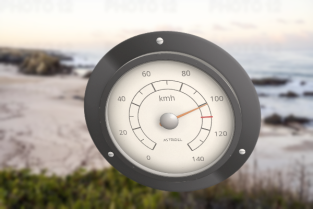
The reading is **100** km/h
